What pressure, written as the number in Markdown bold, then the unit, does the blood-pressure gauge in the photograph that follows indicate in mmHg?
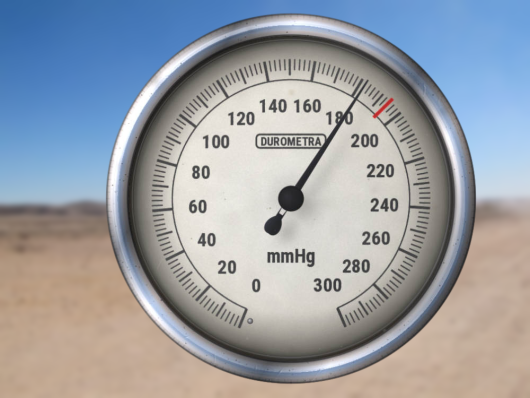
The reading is **182** mmHg
